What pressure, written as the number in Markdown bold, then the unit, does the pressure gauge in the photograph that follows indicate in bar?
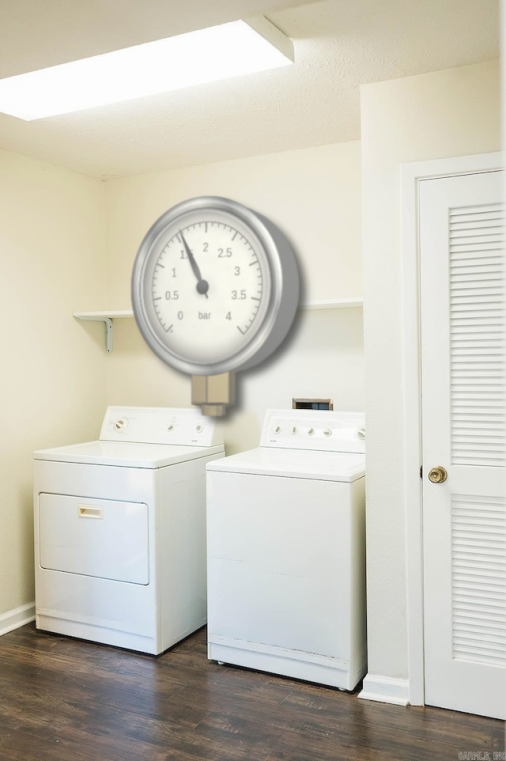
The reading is **1.6** bar
